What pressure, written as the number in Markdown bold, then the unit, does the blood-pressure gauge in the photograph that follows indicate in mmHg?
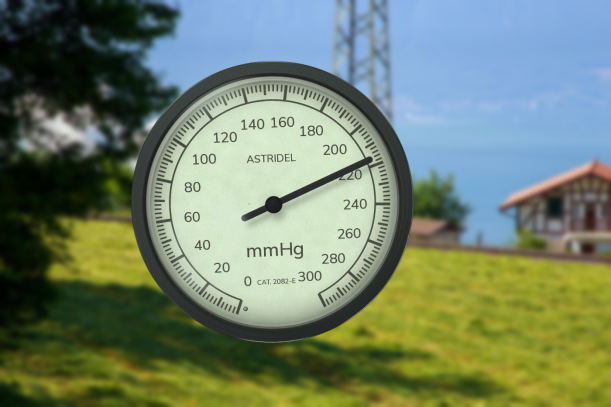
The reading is **216** mmHg
